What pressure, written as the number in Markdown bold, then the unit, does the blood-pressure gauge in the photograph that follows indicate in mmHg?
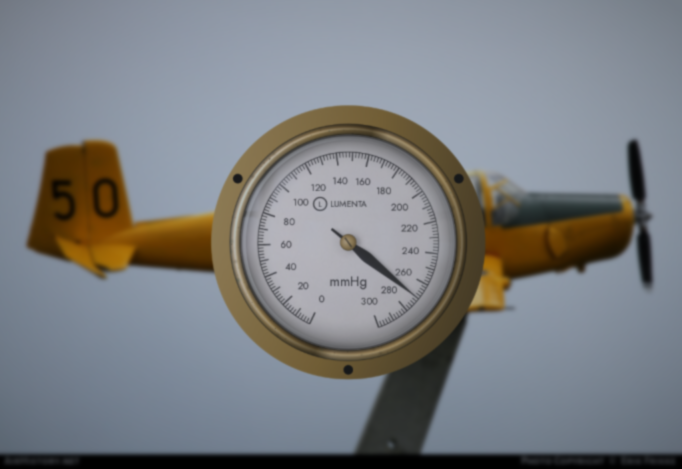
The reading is **270** mmHg
